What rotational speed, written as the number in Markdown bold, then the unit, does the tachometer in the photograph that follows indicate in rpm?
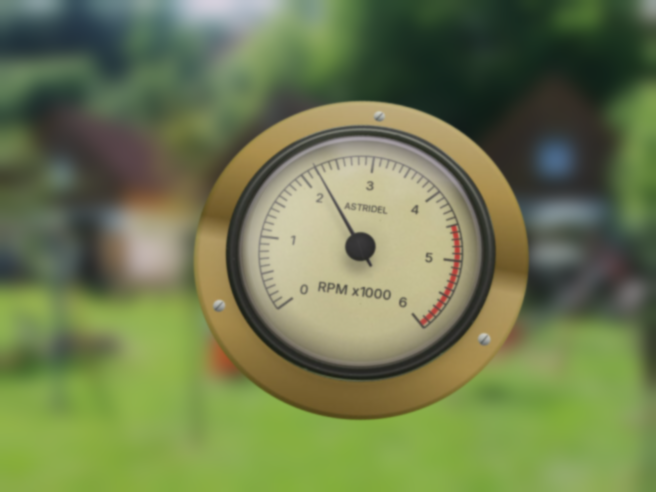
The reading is **2200** rpm
